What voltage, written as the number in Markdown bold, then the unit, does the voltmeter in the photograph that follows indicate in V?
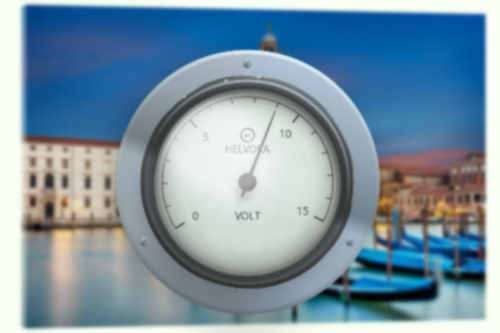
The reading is **9** V
